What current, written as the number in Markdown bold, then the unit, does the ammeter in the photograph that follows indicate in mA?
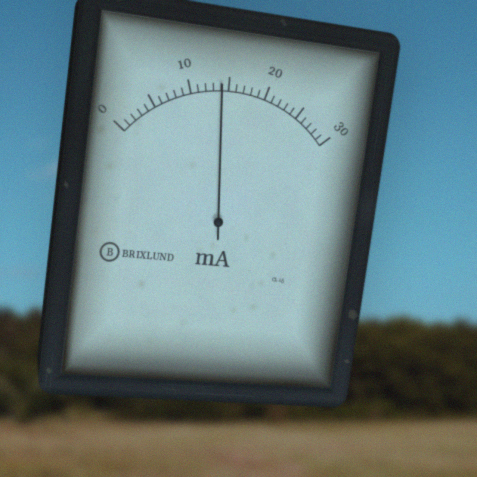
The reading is **14** mA
